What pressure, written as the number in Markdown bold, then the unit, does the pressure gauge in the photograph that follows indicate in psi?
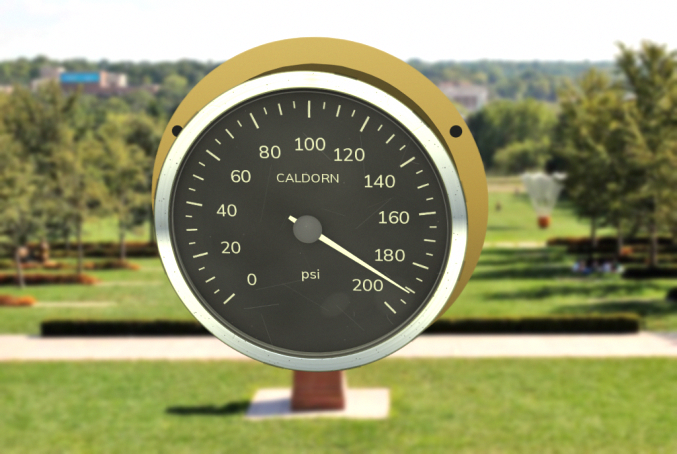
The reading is **190** psi
